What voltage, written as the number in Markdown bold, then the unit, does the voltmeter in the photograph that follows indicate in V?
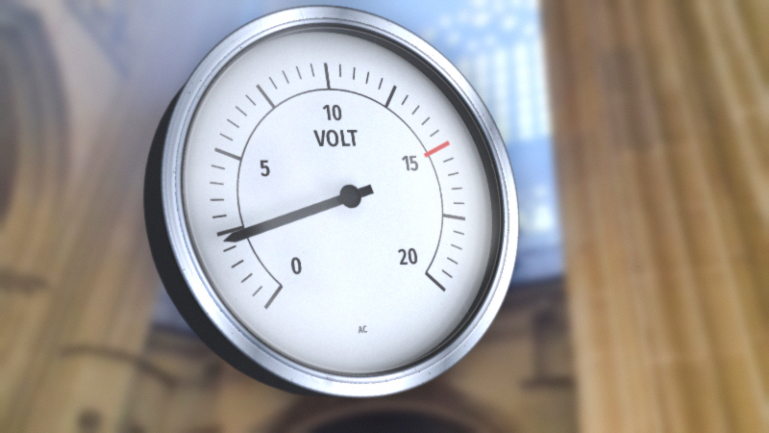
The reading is **2.25** V
